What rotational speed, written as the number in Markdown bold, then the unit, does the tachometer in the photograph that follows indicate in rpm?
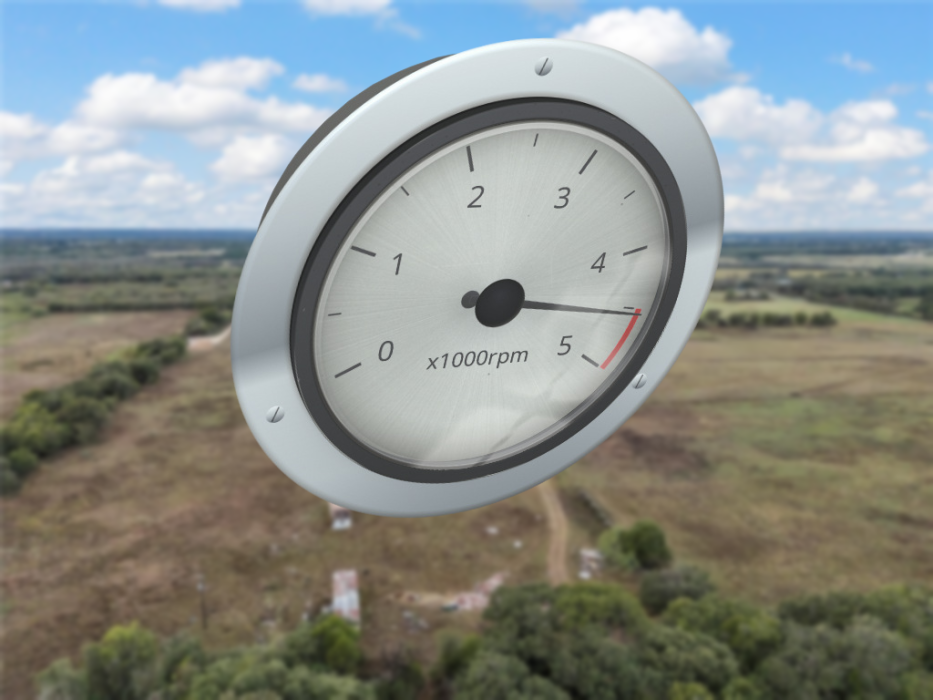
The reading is **4500** rpm
